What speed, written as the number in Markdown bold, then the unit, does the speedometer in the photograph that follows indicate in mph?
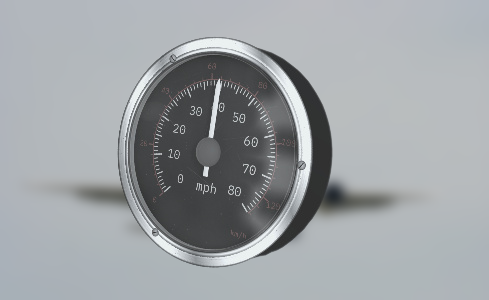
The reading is **40** mph
